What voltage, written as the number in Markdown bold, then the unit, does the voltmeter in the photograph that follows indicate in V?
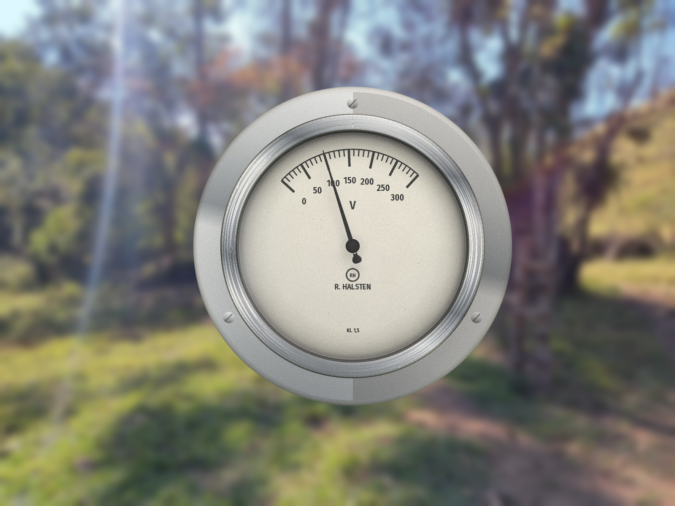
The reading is **100** V
